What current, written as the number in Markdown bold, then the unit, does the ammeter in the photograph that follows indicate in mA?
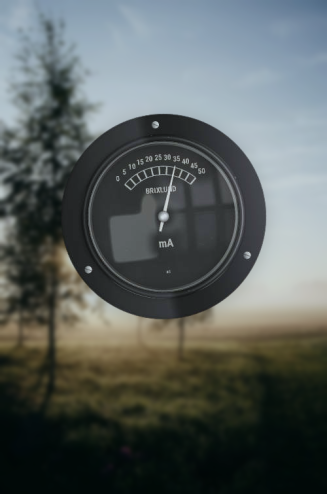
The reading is **35** mA
